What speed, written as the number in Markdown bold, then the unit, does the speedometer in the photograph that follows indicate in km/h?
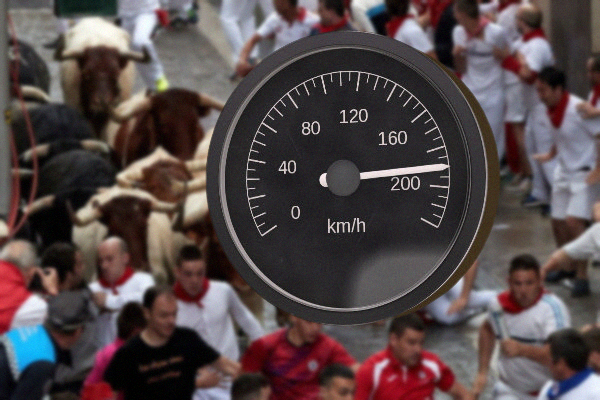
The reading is **190** km/h
